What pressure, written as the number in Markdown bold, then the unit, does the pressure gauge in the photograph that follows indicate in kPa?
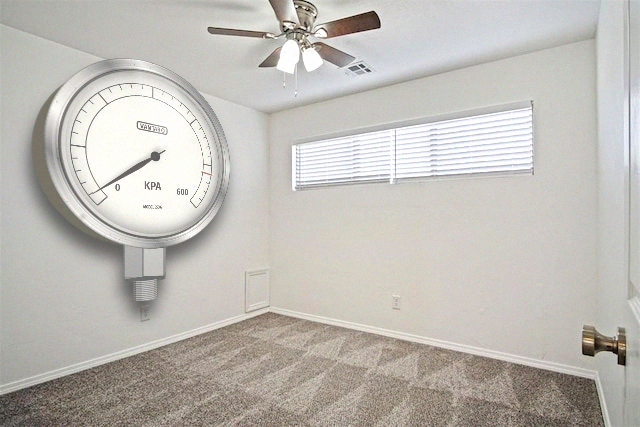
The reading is **20** kPa
